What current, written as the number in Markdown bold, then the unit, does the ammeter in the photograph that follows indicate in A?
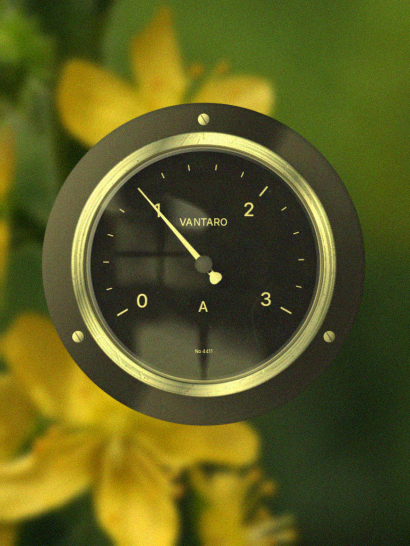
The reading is **1** A
